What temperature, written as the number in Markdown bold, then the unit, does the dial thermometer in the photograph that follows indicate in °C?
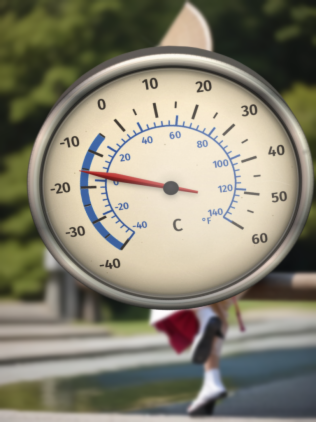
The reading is **-15** °C
